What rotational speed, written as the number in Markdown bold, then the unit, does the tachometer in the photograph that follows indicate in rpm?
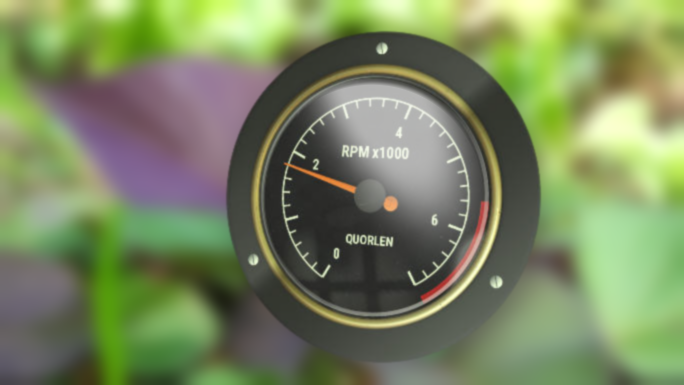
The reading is **1800** rpm
